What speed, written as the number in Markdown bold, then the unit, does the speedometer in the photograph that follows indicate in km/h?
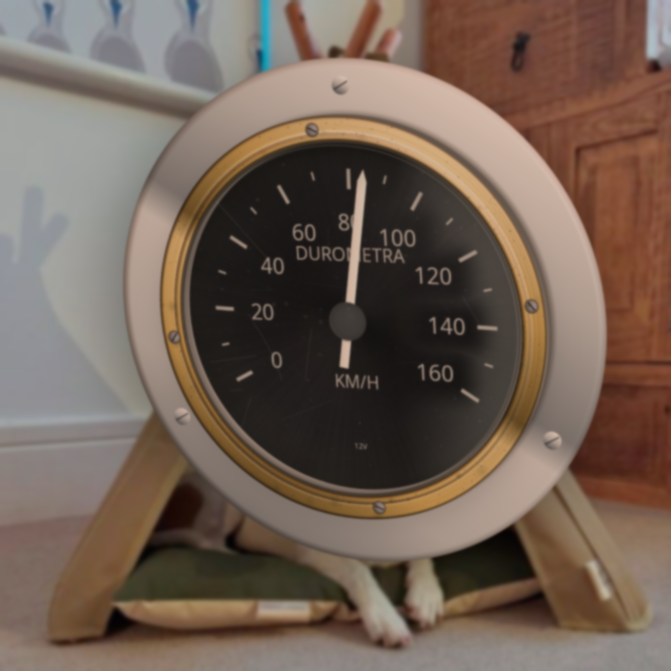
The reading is **85** km/h
